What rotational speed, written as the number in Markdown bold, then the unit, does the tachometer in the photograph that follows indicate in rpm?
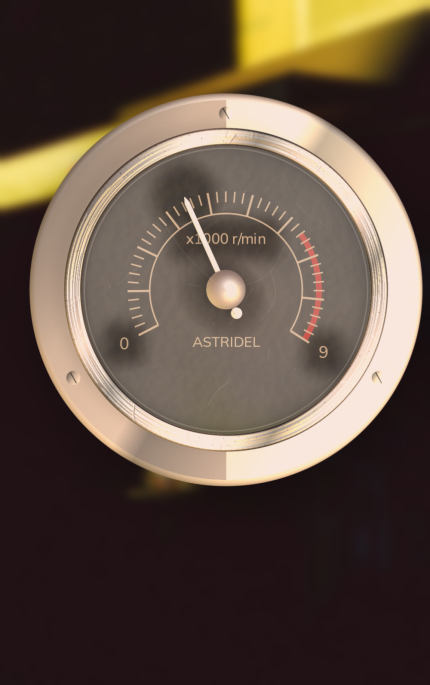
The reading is **3500** rpm
